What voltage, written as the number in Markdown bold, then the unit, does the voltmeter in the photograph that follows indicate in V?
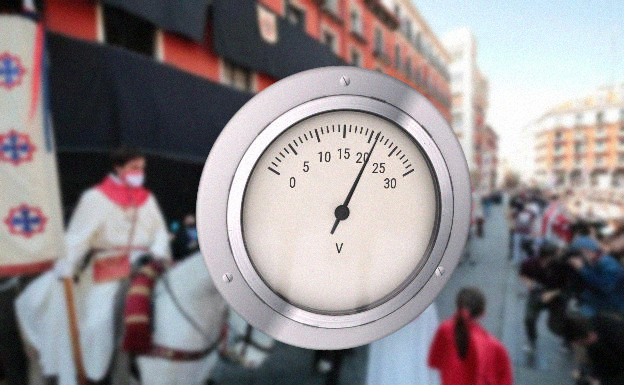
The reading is **21** V
